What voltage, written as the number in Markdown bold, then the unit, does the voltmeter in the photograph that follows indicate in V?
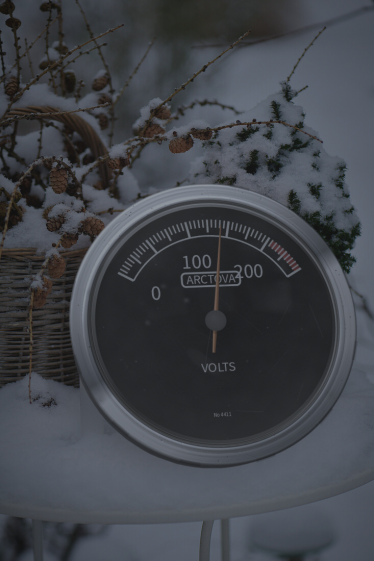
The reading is **140** V
